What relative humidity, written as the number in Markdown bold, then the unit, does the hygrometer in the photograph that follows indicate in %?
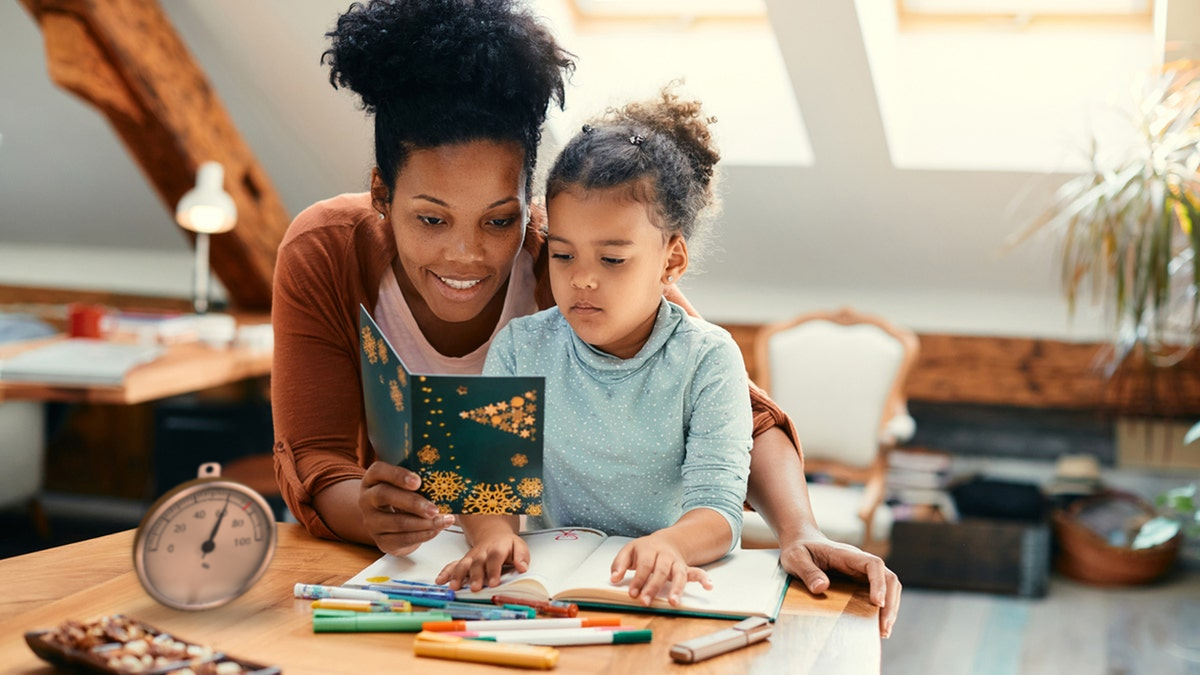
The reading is **60** %
